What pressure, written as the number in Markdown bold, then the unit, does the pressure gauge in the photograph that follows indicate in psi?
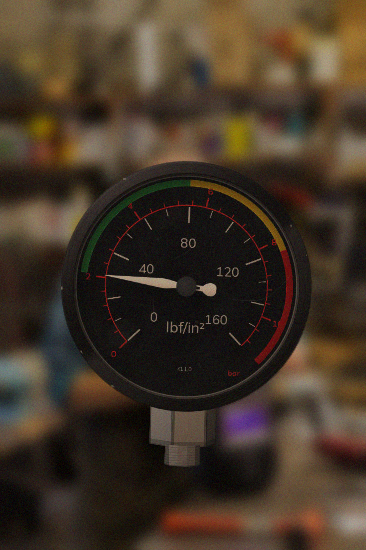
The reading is **30** psi
